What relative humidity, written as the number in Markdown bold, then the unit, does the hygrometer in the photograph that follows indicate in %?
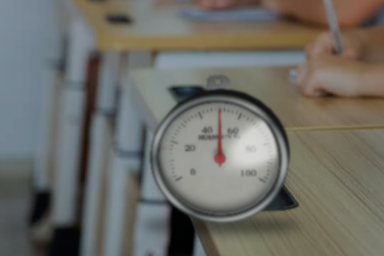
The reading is **50** %
